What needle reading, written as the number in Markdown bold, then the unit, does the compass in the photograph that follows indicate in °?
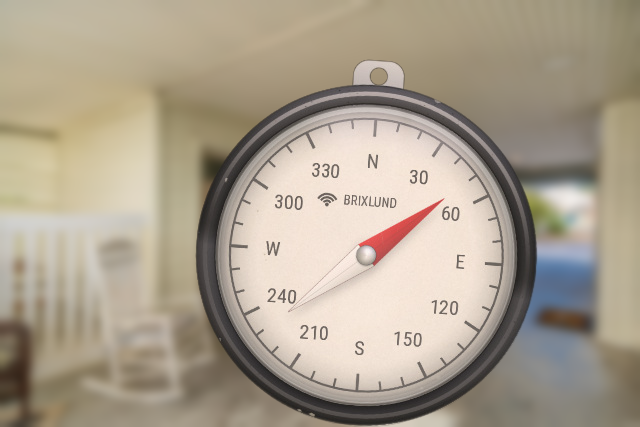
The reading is **50** °
